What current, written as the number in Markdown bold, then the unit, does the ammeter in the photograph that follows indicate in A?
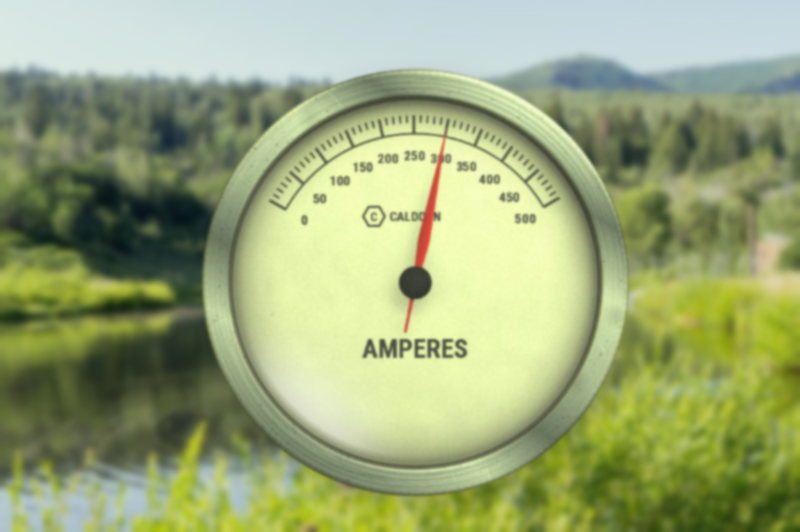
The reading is **300** A
